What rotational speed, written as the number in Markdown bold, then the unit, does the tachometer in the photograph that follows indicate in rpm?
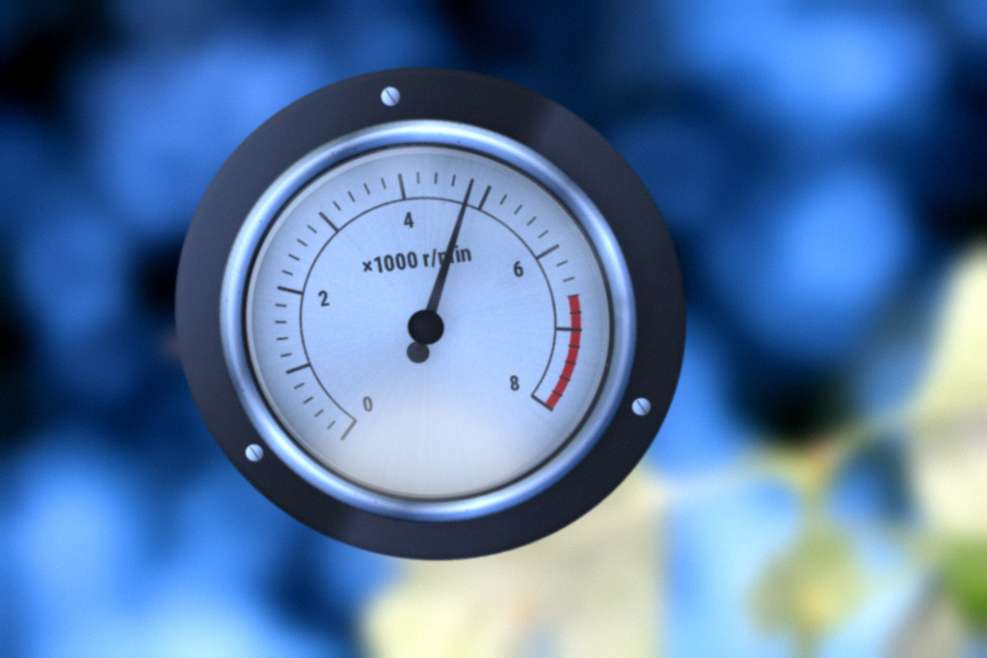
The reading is **4800** rpm
